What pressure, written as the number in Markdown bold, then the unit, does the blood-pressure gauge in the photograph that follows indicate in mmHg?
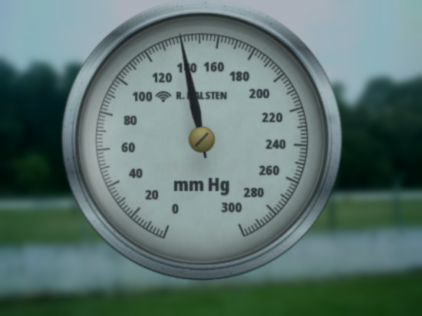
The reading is **140** mmHg
